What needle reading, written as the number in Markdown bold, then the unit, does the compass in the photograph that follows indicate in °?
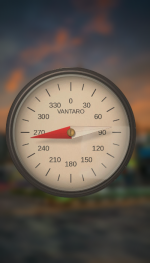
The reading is **262.5** °
